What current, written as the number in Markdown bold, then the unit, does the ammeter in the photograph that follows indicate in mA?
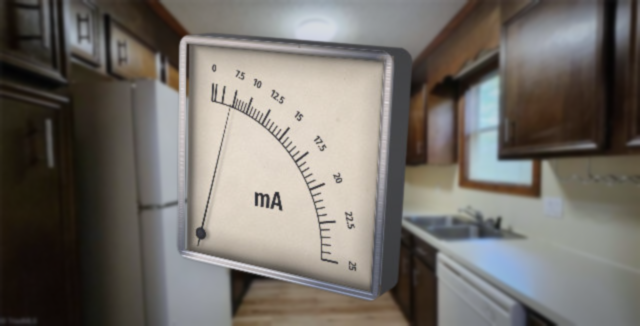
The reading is **7.5** mA
